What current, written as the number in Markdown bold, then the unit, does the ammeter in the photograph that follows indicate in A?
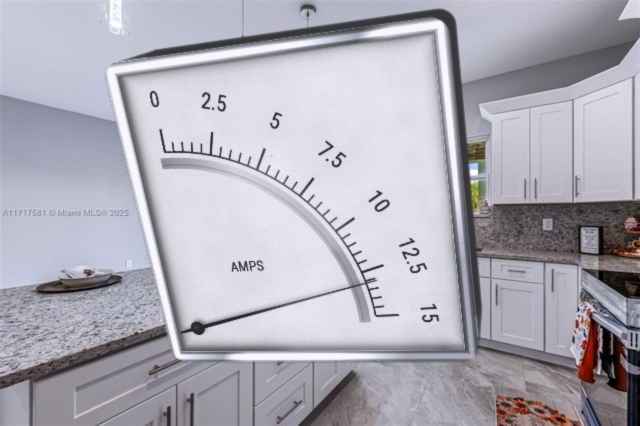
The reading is **13** A
